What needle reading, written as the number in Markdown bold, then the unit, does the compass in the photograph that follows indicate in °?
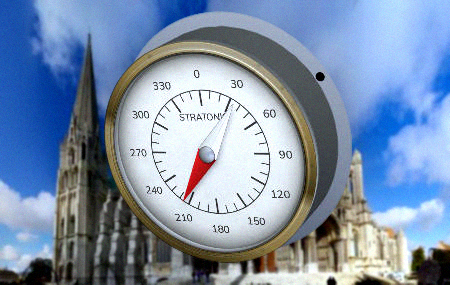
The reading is **215** °
